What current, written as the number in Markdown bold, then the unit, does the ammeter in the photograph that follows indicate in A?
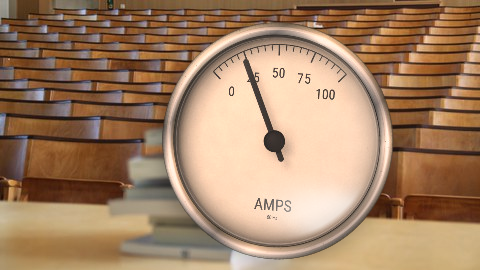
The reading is **25** A
